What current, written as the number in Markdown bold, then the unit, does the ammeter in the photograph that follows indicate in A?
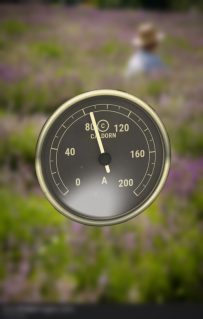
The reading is **85** A
